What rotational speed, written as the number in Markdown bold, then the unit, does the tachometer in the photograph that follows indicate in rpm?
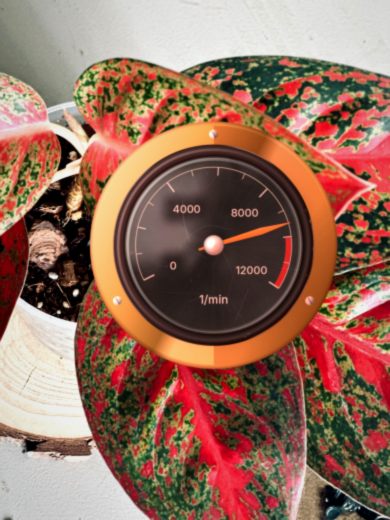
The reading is **9500** rpm
